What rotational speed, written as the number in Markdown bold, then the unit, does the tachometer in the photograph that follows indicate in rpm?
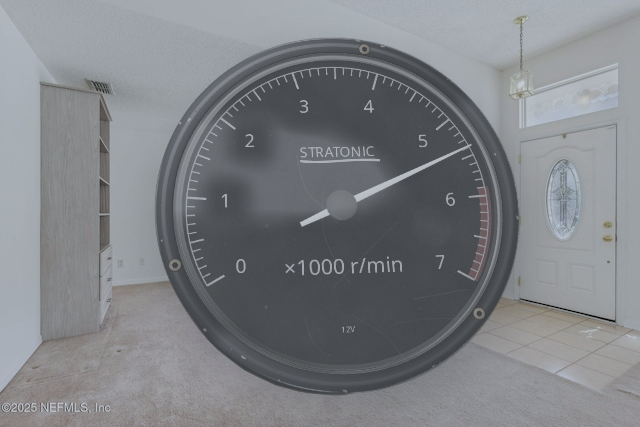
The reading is **5400** rpm
